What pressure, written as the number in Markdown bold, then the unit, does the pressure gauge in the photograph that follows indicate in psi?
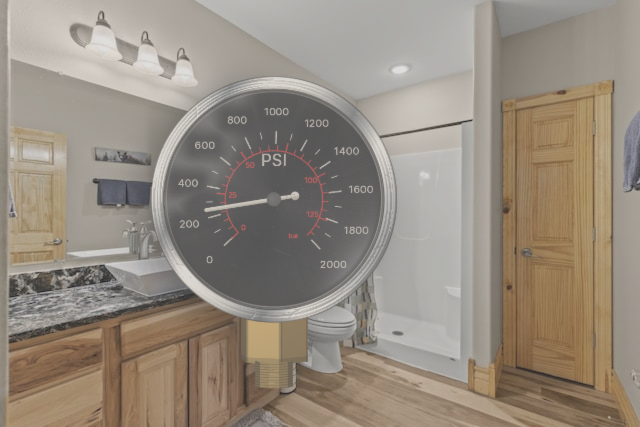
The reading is **250** psi
